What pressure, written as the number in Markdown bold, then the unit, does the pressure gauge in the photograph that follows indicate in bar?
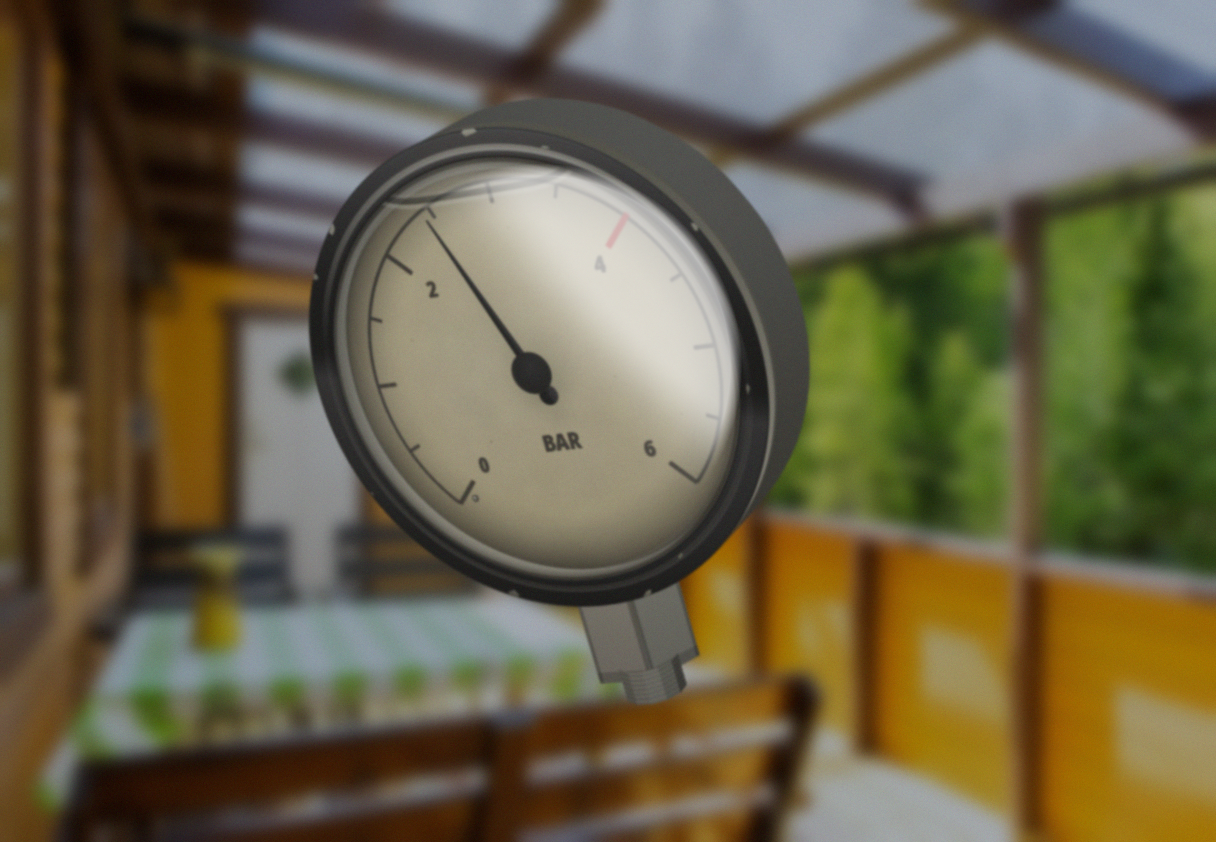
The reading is **2.5** bar
